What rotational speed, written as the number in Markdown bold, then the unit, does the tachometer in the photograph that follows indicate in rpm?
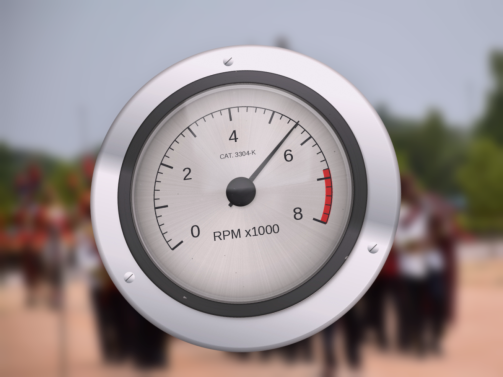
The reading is **5600** rpm
